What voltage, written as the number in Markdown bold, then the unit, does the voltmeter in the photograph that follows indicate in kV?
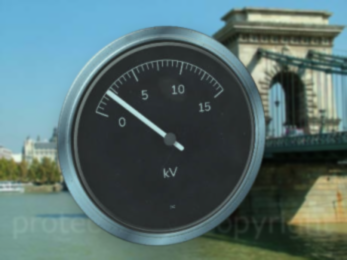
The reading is **2** kV
